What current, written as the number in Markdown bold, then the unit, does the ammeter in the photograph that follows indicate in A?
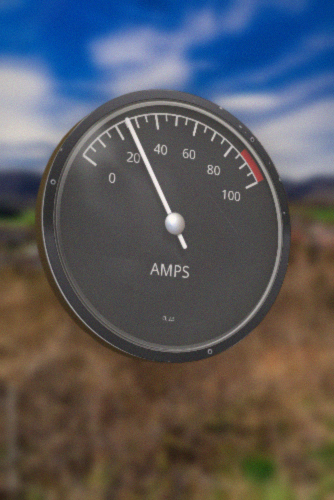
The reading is **25** A
